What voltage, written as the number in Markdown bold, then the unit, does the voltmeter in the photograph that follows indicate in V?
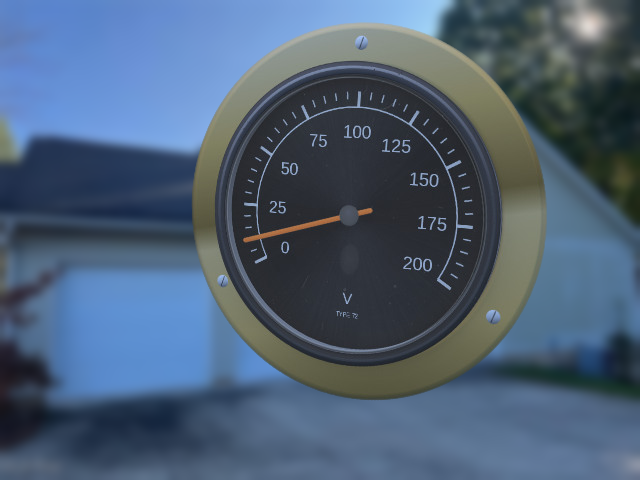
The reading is **10** V
